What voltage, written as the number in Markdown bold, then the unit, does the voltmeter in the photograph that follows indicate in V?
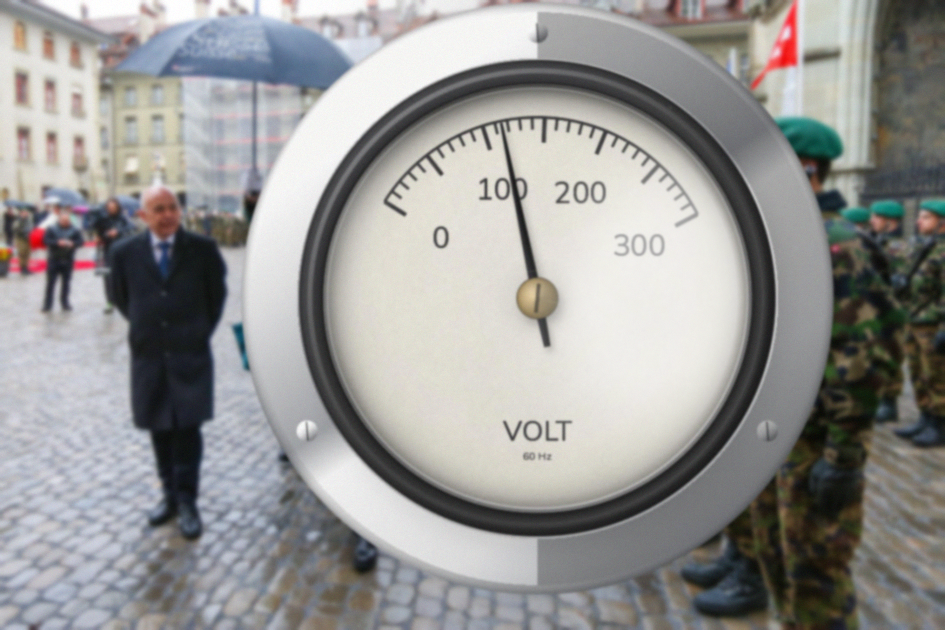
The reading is **115** V
